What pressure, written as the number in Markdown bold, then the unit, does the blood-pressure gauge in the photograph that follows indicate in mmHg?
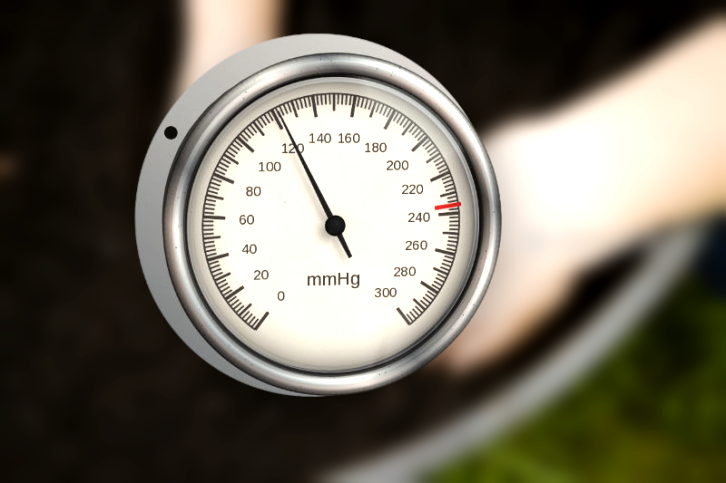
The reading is **122** mmHg
